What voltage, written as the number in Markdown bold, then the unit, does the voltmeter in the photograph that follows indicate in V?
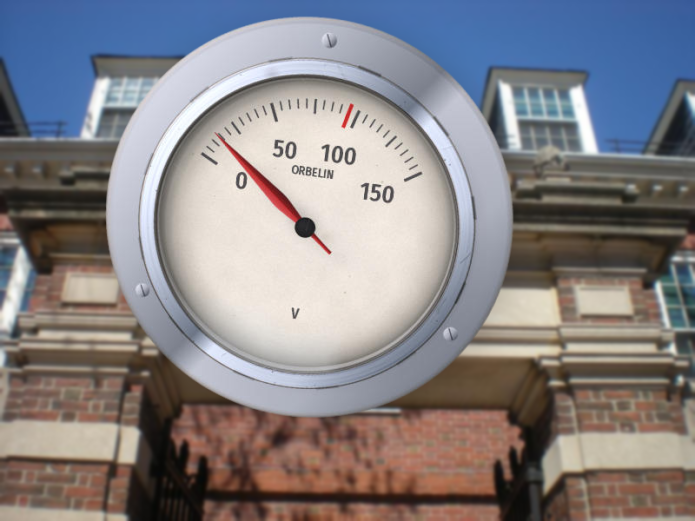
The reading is **15** V
